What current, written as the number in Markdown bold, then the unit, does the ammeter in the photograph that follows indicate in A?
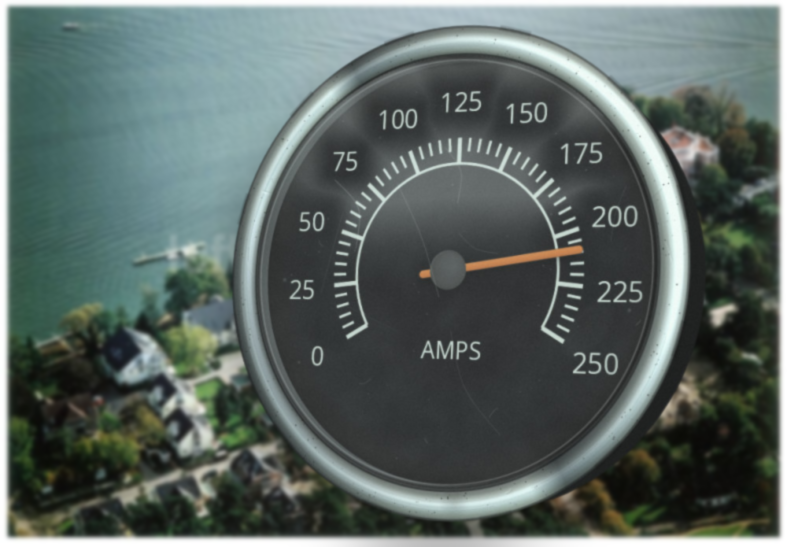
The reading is **210** A
